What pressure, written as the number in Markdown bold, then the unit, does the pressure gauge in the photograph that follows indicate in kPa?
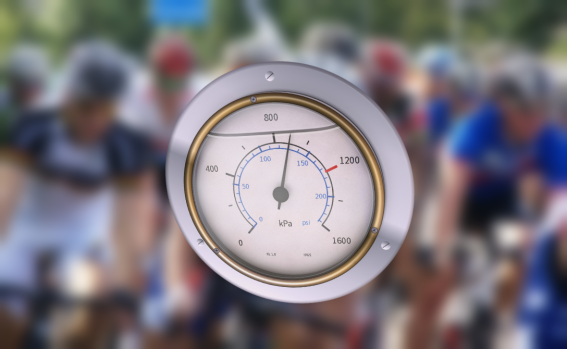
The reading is **900** kPa
